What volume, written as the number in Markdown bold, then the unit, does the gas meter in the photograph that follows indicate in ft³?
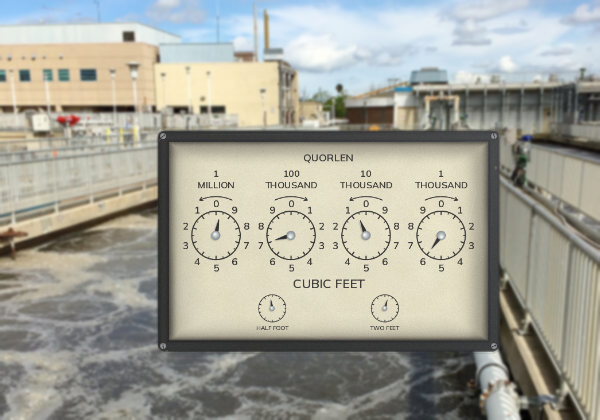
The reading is **970600** ft³
